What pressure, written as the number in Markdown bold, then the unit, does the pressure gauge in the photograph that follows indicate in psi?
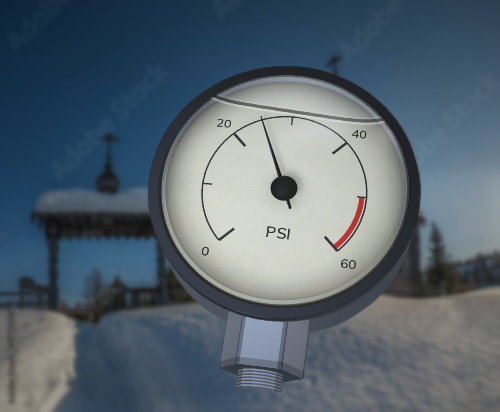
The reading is **25** psi
